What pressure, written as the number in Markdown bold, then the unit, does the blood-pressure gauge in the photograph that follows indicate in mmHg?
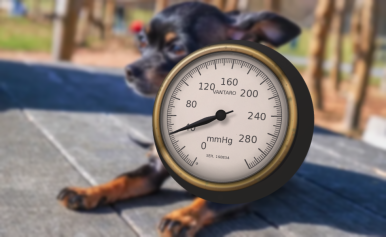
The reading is **40** mmHg
